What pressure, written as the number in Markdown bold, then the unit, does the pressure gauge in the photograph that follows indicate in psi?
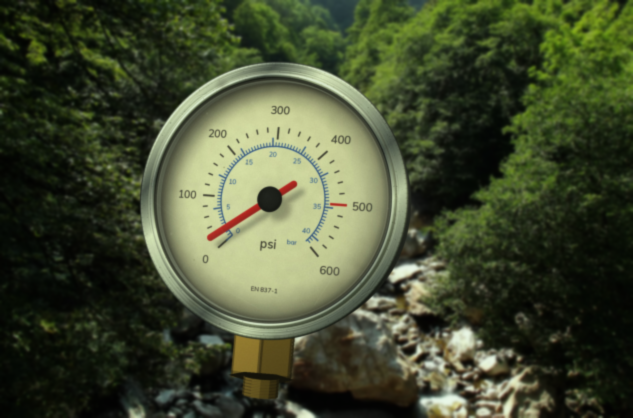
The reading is **20** psi
